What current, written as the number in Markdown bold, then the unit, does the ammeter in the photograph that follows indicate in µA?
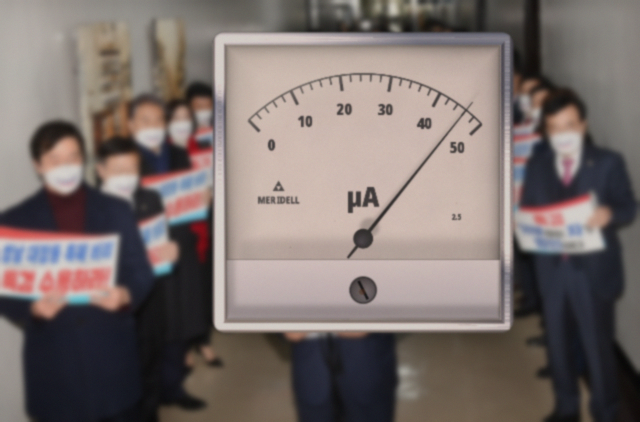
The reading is **46** µA
